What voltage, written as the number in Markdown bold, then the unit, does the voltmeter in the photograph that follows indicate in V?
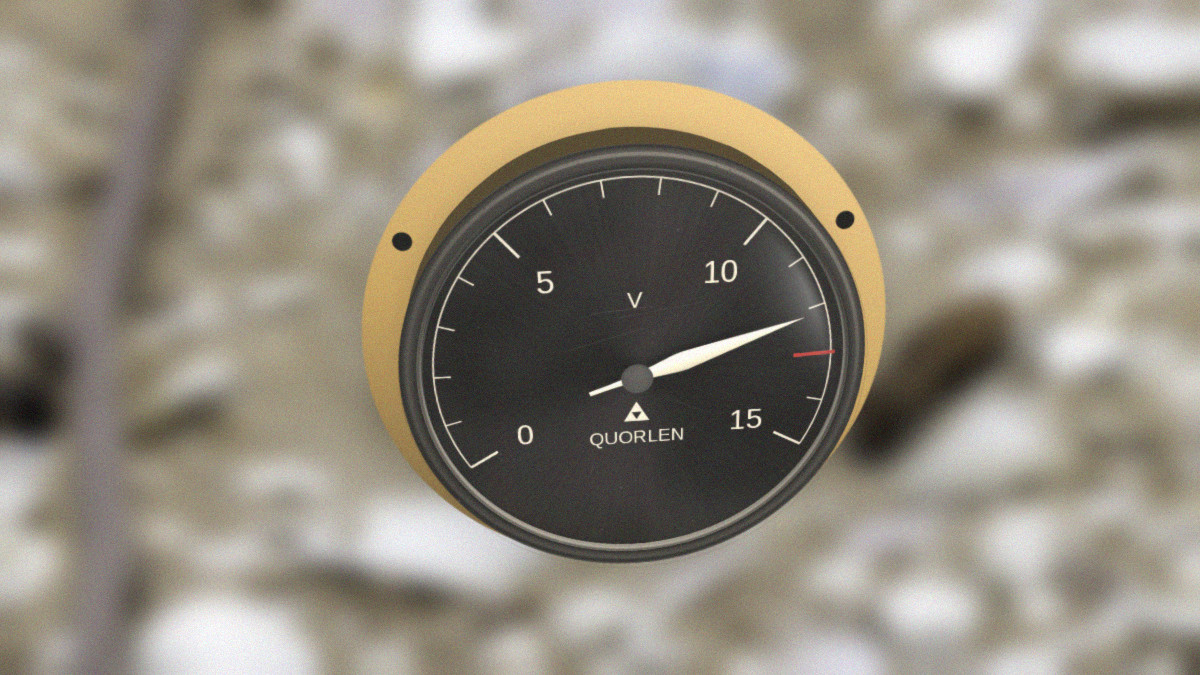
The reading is **12** V
